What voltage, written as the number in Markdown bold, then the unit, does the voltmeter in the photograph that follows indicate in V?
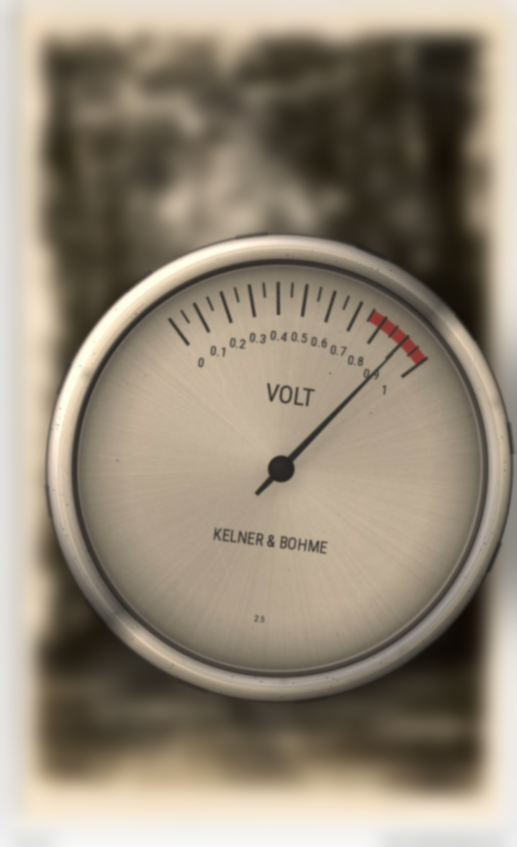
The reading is **0.9** V
